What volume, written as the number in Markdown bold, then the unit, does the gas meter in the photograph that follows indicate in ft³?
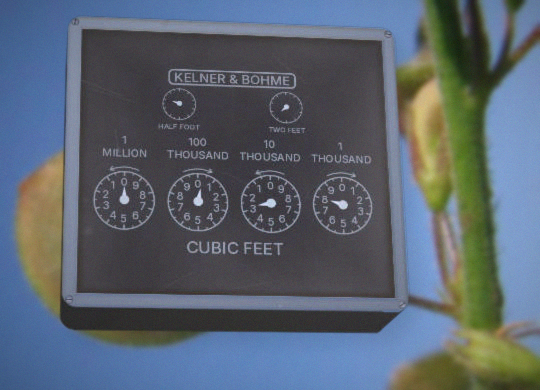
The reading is **2800** ft³
